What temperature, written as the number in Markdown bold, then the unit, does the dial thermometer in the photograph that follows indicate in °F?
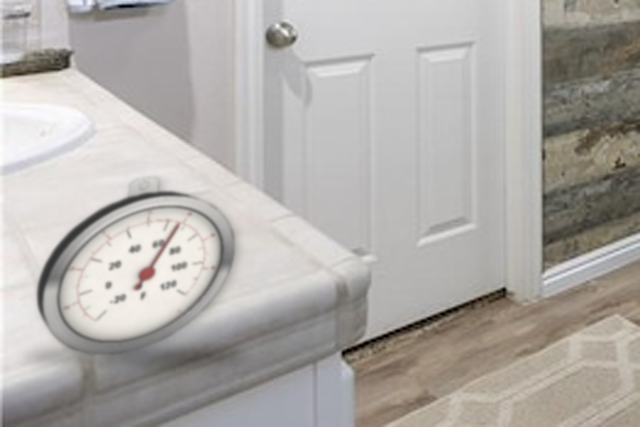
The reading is **65** °F
